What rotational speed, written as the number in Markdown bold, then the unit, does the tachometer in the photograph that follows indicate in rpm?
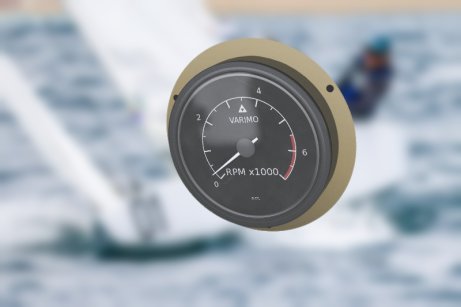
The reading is **250** rpm
